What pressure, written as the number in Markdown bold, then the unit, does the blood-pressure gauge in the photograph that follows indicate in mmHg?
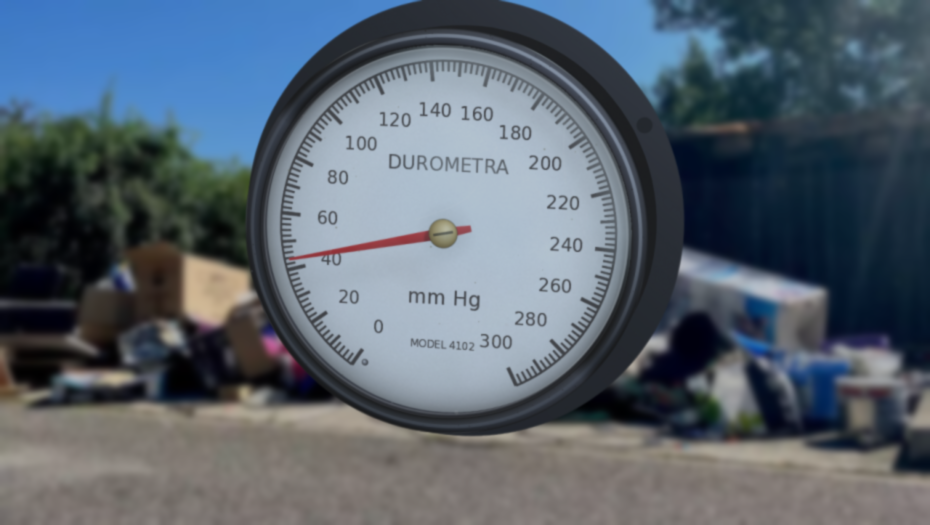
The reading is **44** mmHg
